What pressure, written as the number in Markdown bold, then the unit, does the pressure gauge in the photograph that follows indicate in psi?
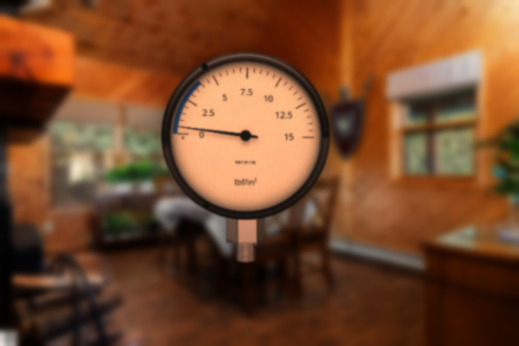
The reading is **0.5** psi
